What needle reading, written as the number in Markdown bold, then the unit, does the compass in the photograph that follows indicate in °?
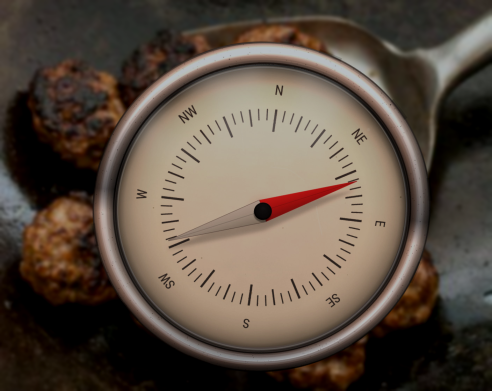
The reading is **65** °
